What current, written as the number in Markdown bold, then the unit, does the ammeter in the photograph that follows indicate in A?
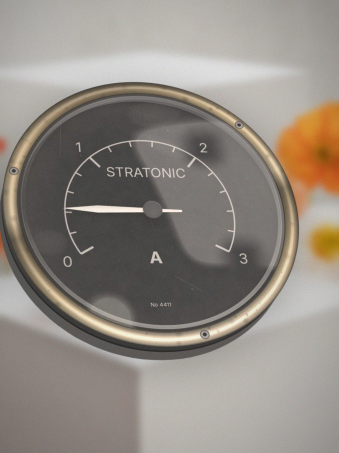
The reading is **0.4** A
